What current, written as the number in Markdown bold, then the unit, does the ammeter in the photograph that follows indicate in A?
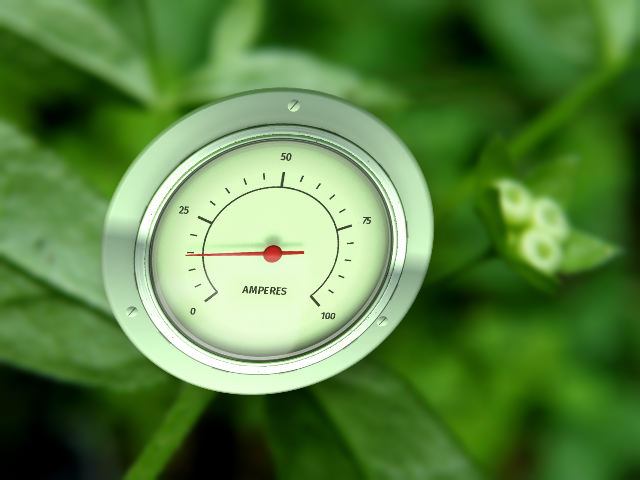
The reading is **15** A
